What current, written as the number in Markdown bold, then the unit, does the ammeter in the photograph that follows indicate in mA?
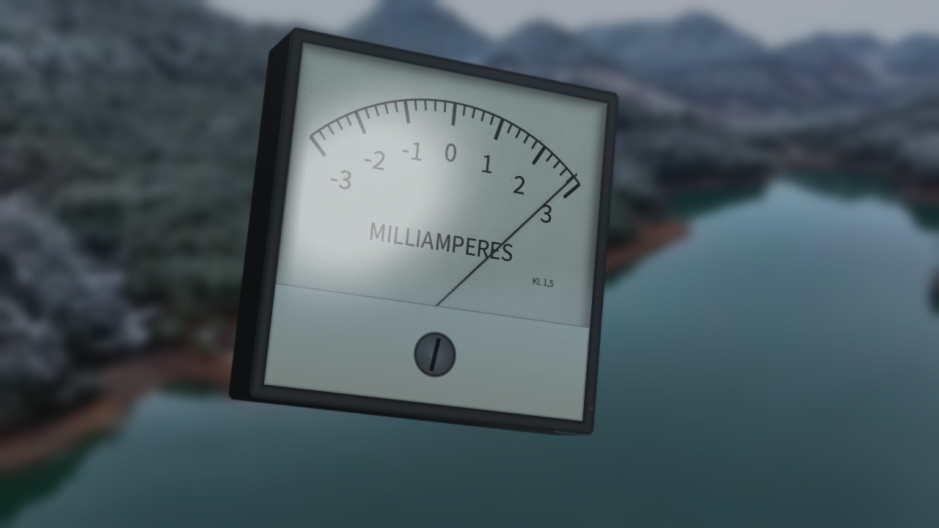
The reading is **2.8** mA
